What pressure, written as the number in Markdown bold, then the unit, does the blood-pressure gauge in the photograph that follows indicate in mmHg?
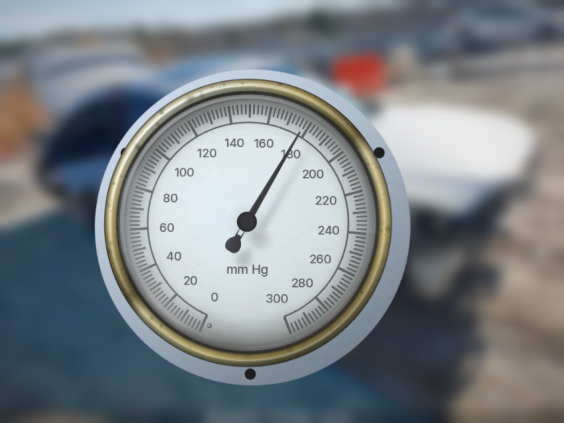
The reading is **178** mmHg
